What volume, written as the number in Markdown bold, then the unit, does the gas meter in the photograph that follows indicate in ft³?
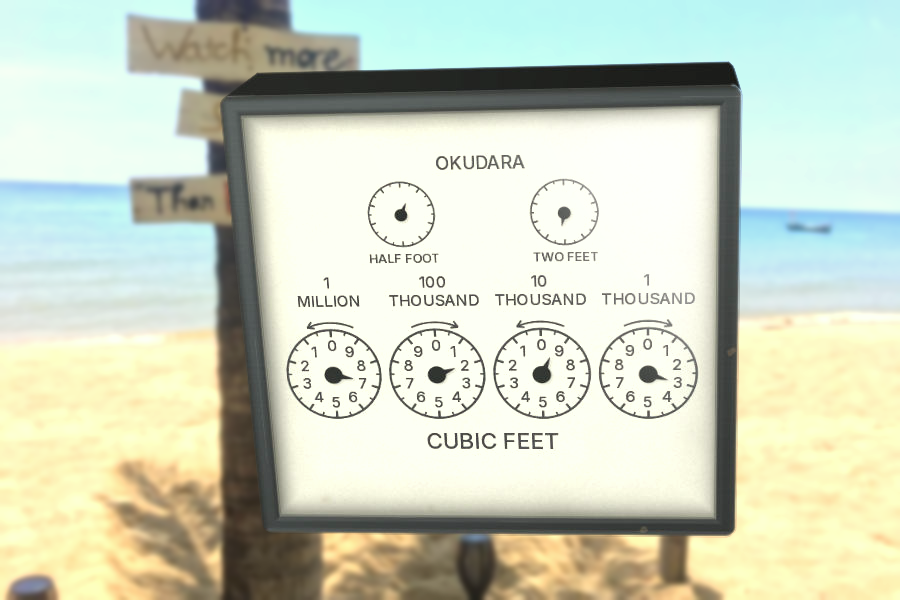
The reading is **719300** ft³
